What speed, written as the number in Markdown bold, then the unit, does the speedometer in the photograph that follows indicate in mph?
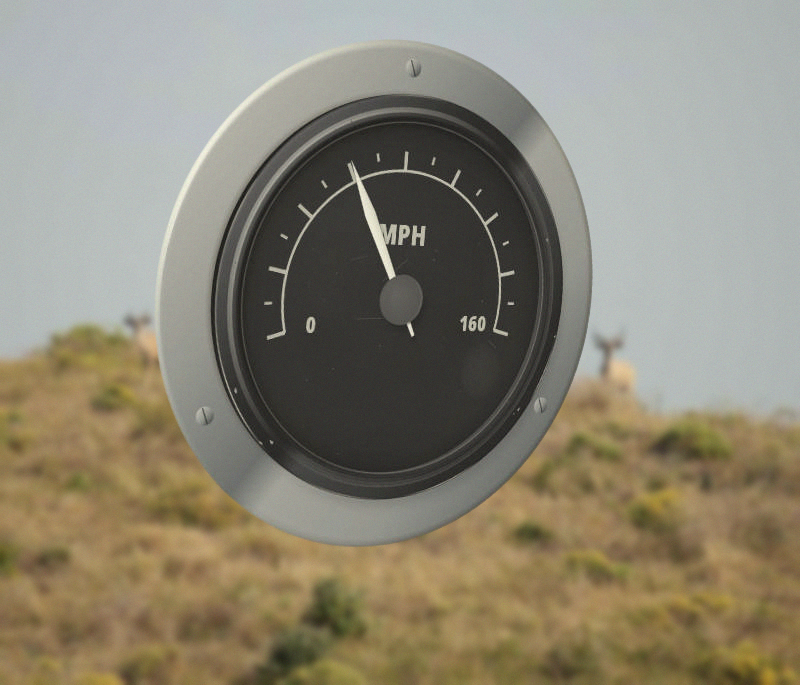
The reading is **60** mph
